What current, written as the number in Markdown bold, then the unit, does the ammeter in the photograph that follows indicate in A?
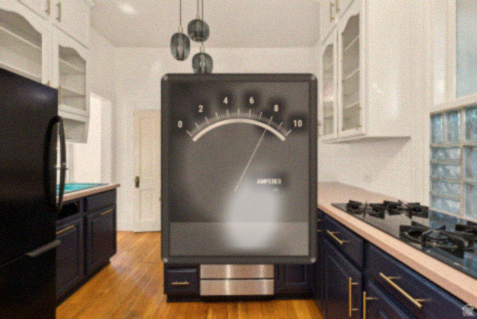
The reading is **8** A
